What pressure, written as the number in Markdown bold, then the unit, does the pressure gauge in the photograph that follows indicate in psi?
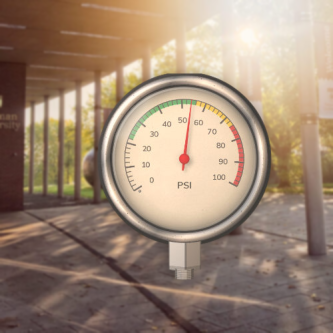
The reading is **54** psi
